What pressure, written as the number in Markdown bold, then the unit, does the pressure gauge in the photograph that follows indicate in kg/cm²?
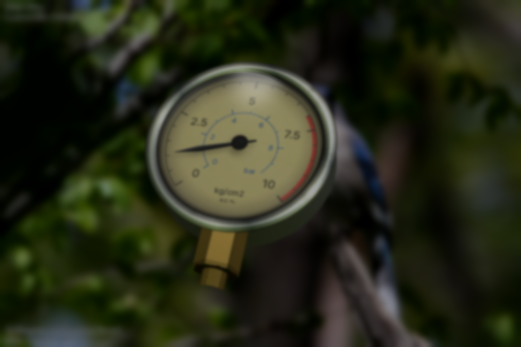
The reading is **1** kg/cm²
